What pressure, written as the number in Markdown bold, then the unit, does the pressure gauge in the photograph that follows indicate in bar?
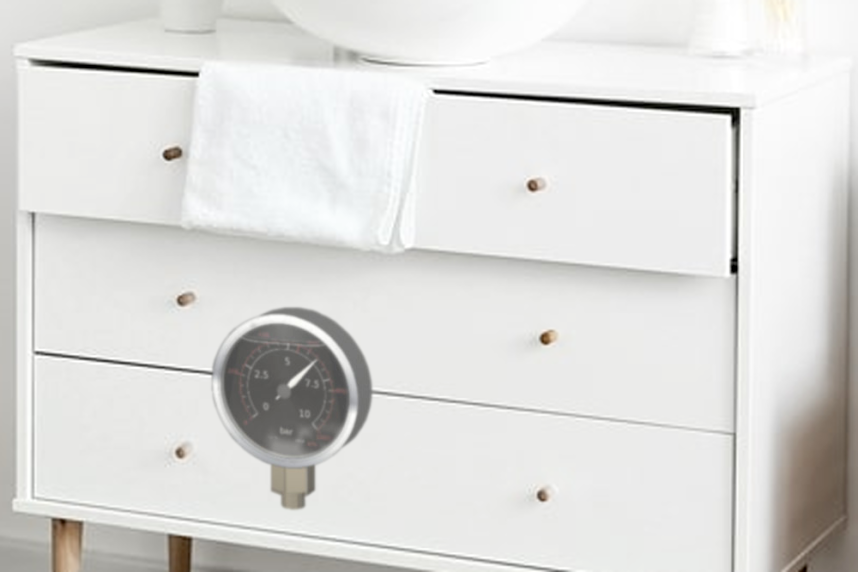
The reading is **6.5** bar
